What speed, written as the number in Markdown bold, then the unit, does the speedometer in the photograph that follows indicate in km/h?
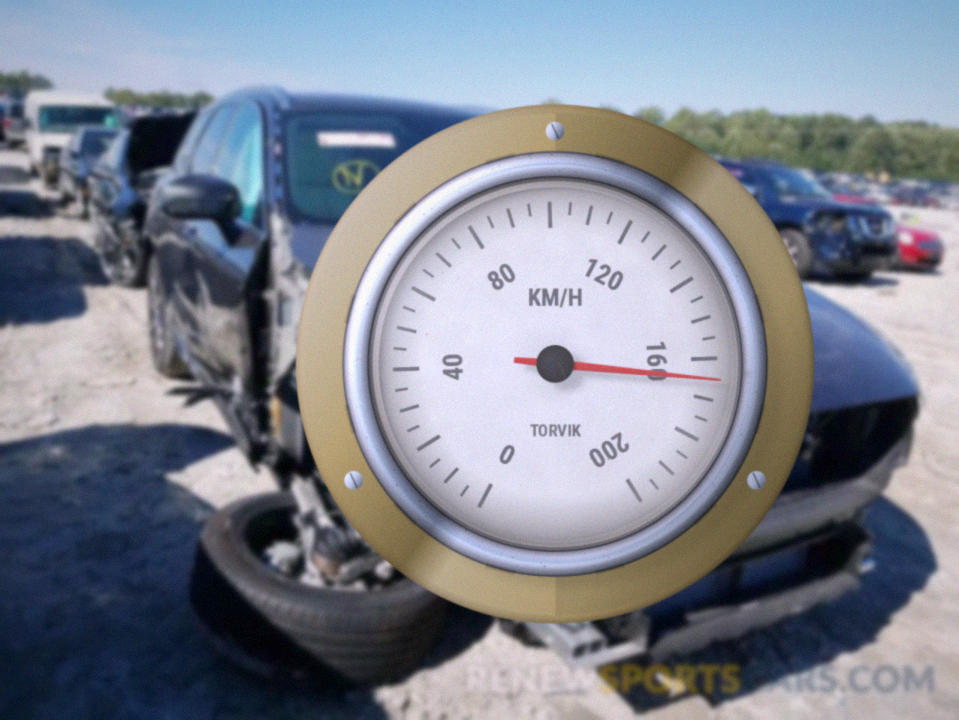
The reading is **165** km/h
